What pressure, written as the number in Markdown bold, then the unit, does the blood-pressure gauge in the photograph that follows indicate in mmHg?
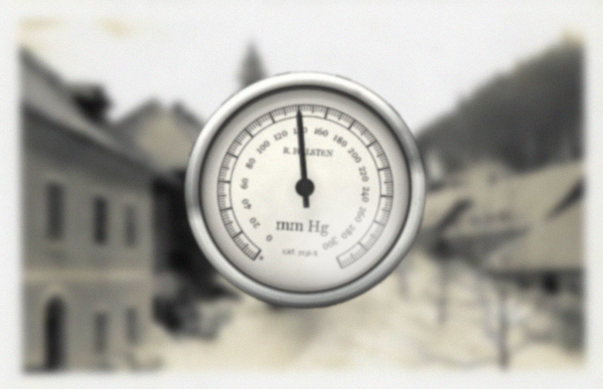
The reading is **140** mmHg
